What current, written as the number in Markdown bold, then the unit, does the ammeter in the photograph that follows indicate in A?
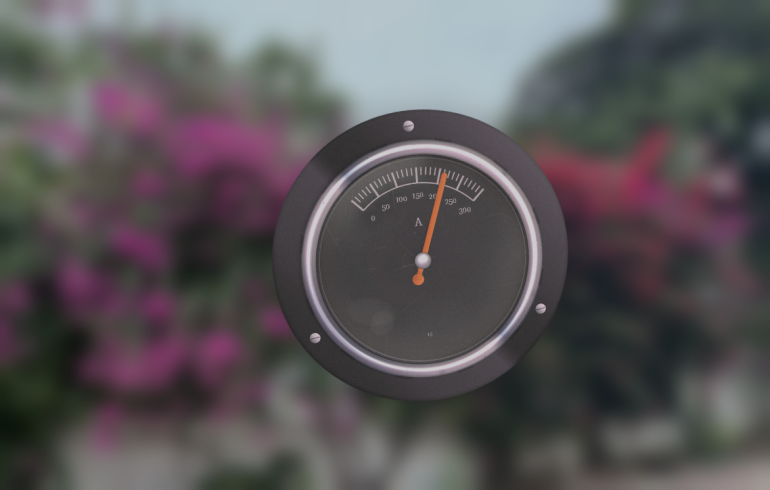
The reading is **210** A
